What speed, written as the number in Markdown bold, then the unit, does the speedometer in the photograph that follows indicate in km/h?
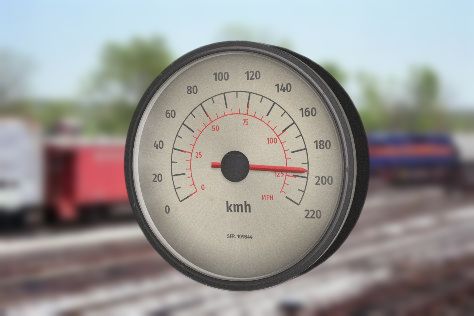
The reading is **195** km/h
